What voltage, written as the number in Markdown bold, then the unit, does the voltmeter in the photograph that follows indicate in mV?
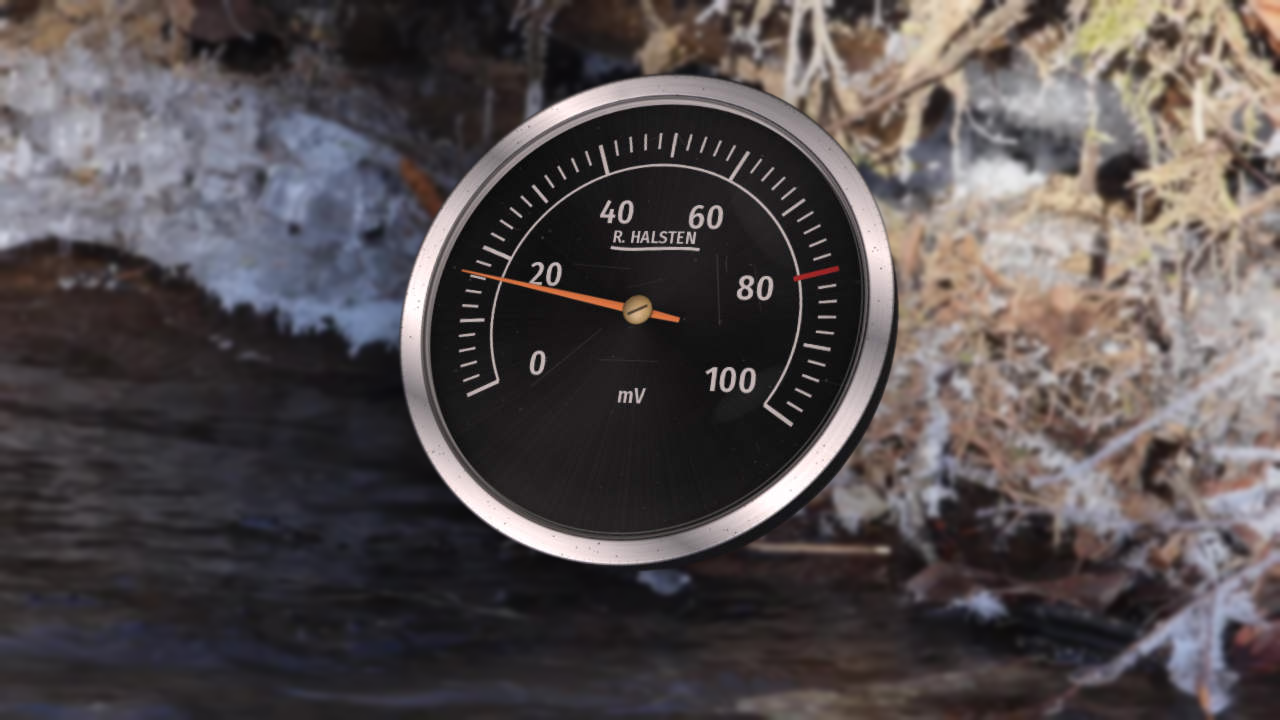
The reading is **16** mV
